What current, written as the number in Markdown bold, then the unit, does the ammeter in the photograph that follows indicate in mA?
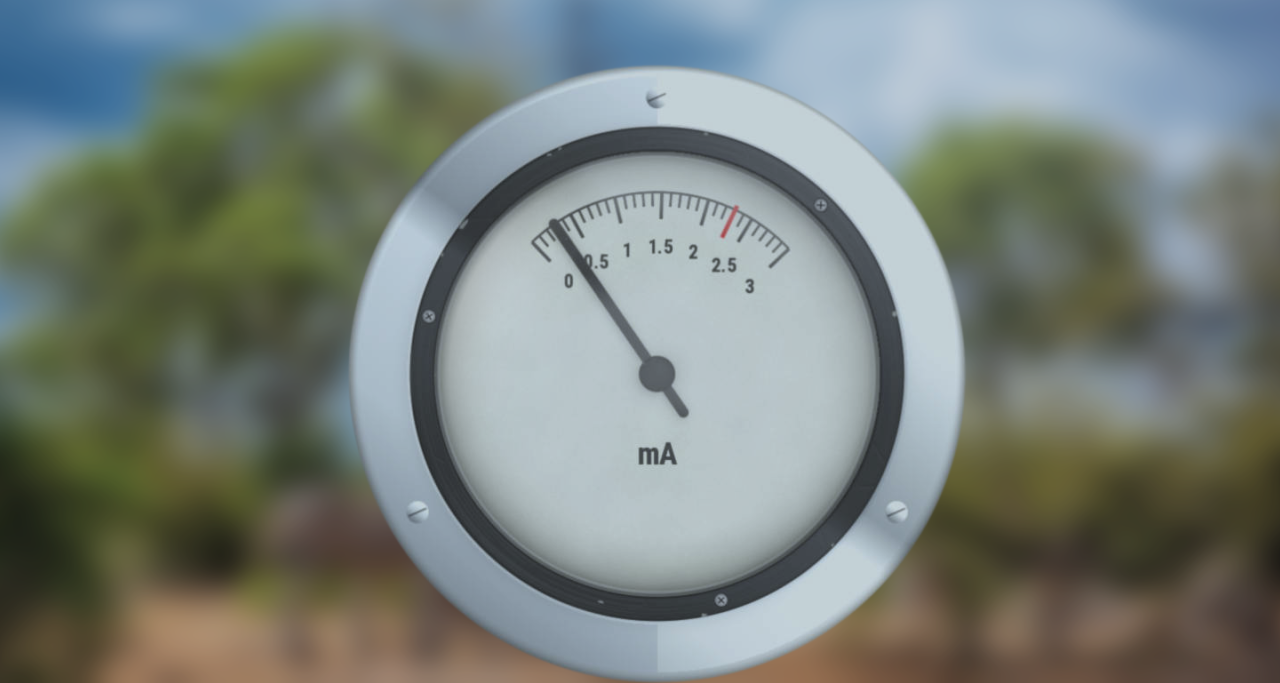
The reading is **0.3** mA
